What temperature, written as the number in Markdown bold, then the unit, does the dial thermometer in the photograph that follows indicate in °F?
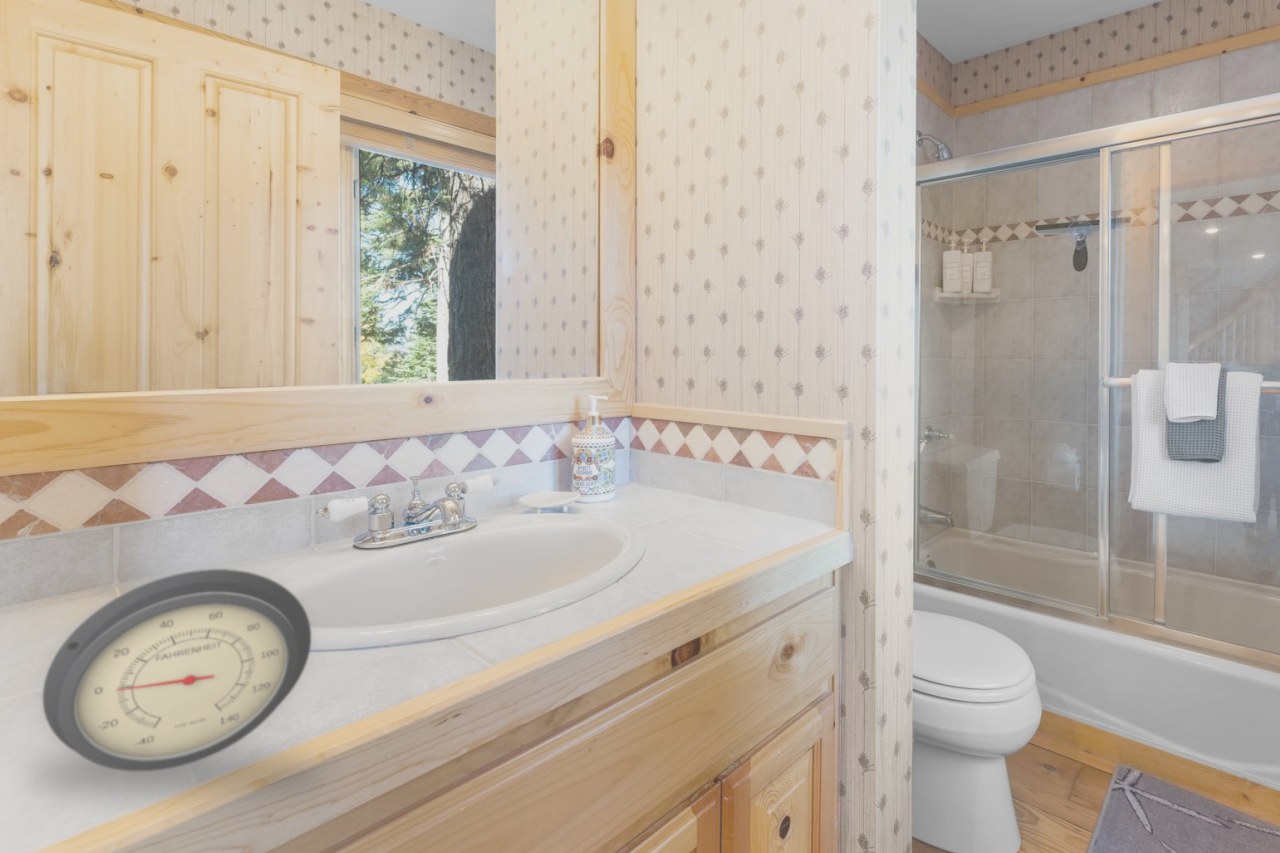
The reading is **0** °F
